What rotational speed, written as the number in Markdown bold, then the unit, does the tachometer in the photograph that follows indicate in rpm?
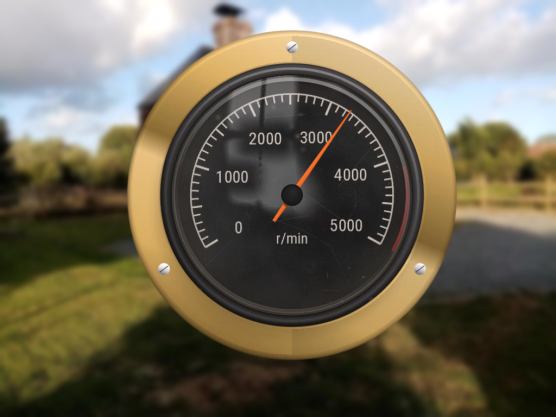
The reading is **3250** rpm
